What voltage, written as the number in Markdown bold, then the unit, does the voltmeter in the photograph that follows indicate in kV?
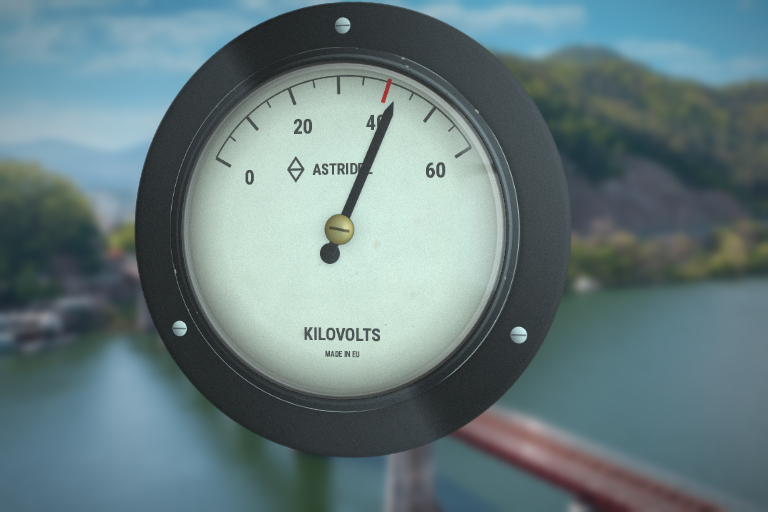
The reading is **42.5** kV
